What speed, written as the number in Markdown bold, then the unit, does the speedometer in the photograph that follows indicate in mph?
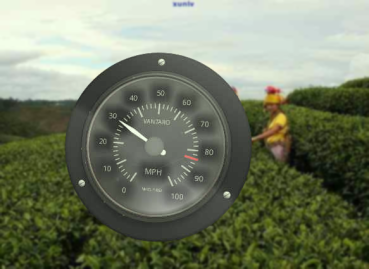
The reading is **30** mph
